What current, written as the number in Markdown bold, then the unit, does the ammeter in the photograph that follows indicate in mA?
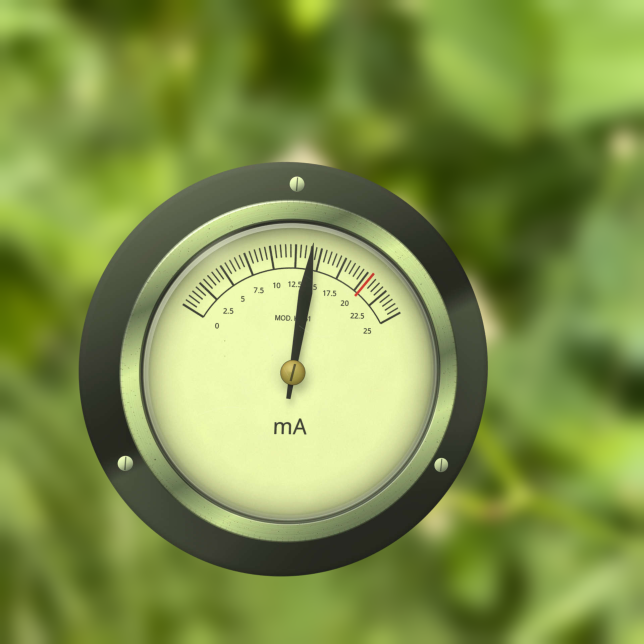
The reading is **14** mA
